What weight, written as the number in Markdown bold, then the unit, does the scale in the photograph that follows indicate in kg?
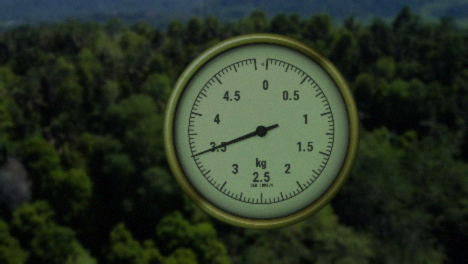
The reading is **3.5** kg
